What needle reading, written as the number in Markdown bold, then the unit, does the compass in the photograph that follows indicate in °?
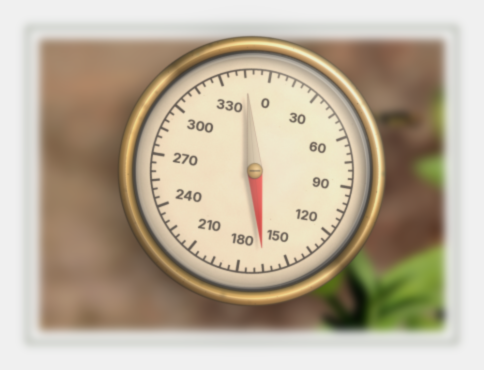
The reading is **165** °
